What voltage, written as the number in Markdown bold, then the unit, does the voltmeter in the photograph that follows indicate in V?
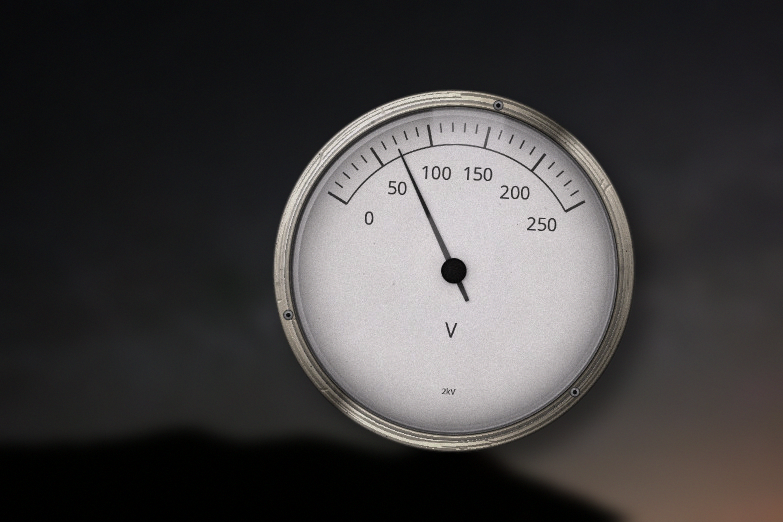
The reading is **70** V
